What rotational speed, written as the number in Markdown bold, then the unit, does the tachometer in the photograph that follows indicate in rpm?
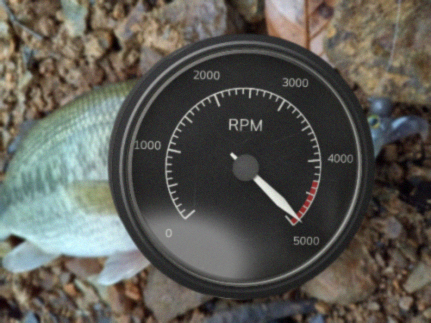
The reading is **4900** rpm
